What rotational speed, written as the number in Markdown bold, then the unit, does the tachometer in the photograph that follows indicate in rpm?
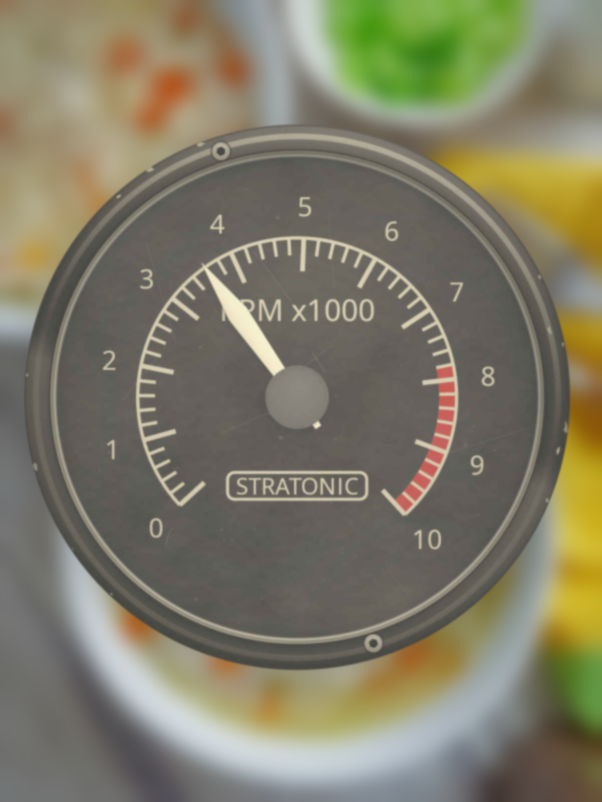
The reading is **3600** rpm
